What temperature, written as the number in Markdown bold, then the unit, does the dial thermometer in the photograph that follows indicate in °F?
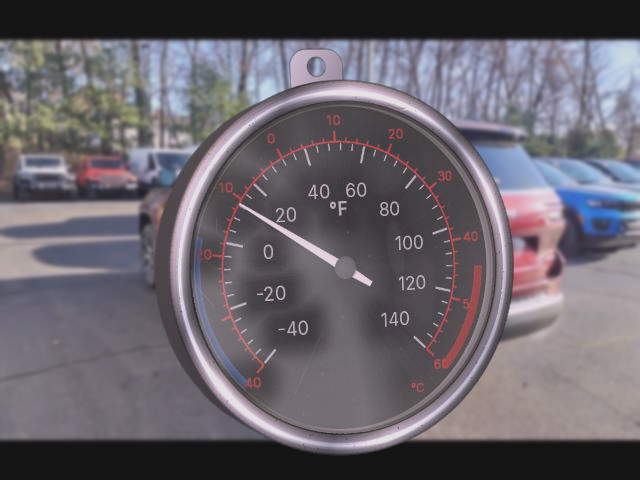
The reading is **12** °F
